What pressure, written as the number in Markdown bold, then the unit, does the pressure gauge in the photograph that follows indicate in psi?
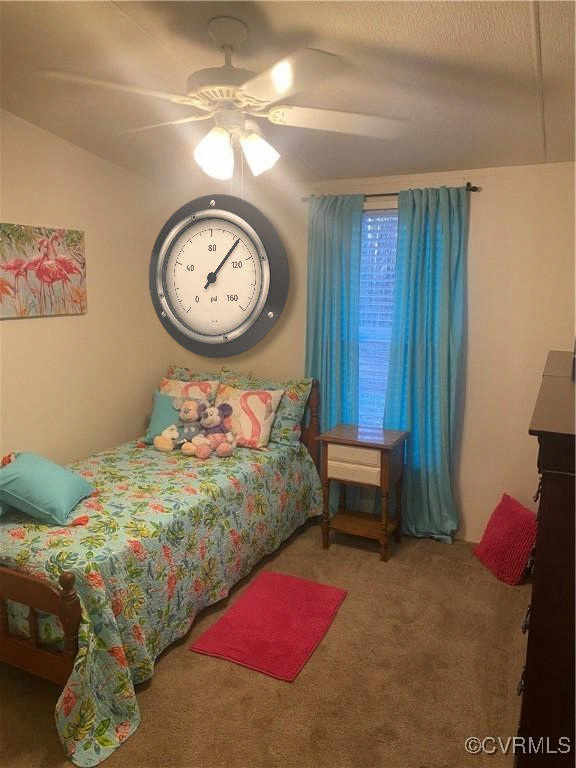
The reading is **105** psi
